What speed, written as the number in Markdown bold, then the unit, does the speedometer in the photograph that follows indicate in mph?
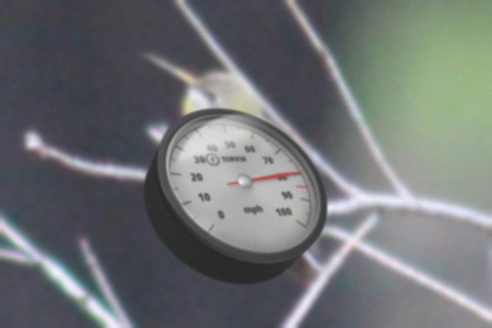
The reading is **80** mph
